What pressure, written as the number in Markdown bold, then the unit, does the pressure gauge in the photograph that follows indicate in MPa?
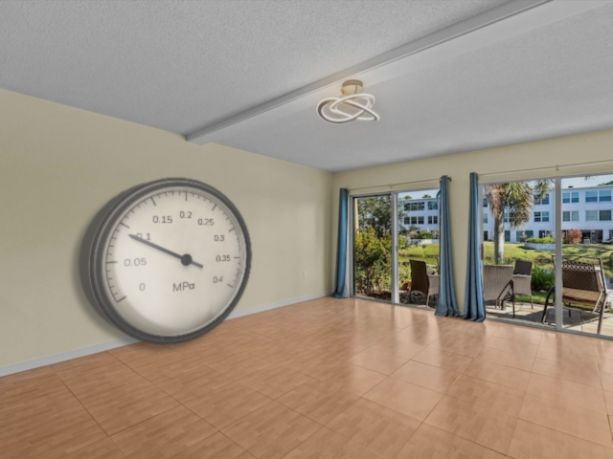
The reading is **0.09** MPa
